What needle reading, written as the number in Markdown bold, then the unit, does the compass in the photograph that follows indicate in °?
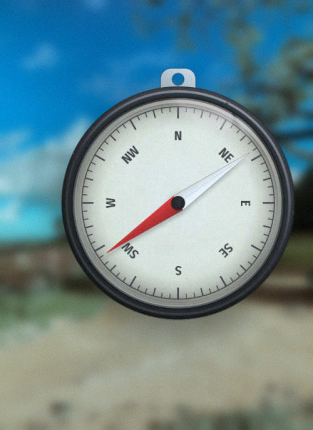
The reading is **235** °
